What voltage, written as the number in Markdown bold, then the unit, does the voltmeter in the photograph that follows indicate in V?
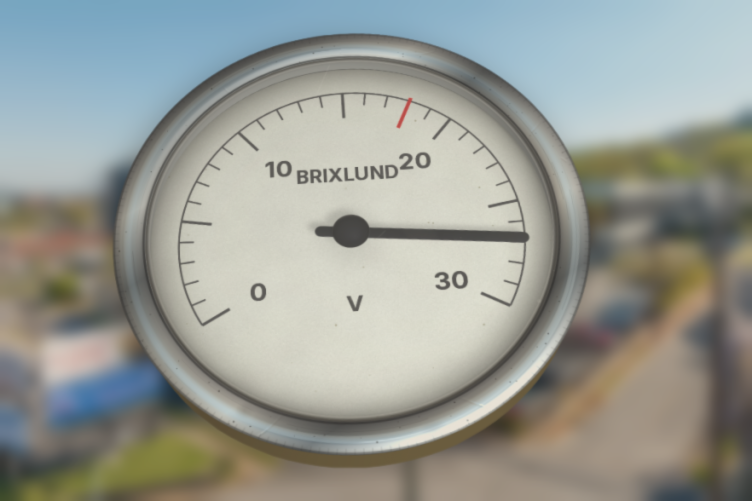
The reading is **27** V
